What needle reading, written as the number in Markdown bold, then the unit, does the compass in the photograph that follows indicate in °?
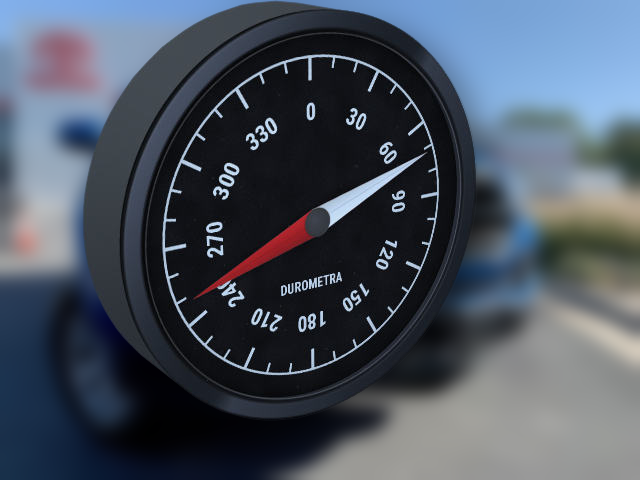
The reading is **250** °
